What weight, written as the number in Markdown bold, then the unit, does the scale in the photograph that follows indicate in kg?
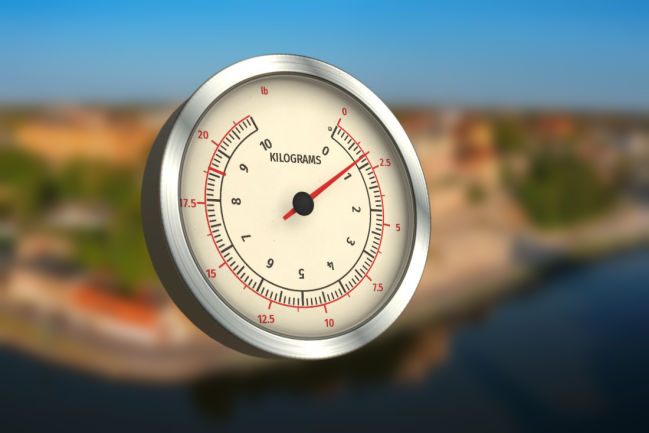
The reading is **0.8** kg
